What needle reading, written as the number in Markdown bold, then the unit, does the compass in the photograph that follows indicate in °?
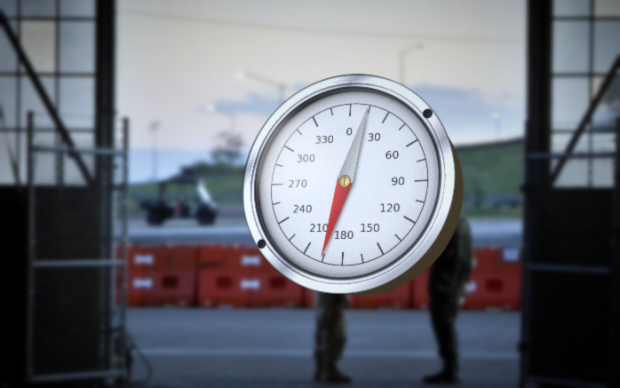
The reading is **195** °
